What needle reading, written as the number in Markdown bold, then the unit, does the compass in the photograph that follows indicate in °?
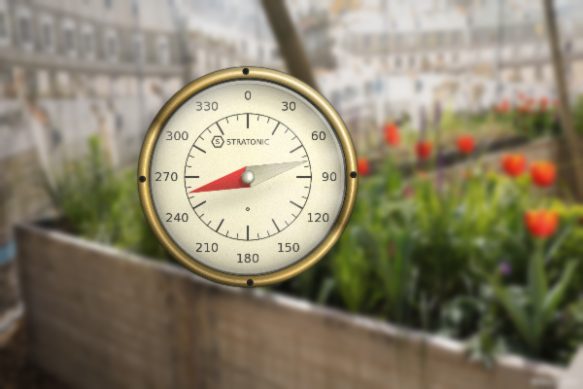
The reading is **255** °
